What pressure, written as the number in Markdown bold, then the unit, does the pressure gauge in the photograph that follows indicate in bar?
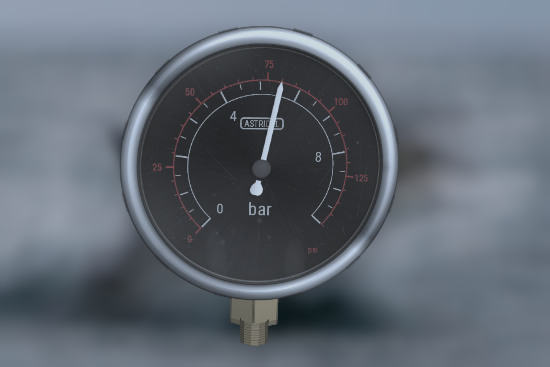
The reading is **5.5** bar
